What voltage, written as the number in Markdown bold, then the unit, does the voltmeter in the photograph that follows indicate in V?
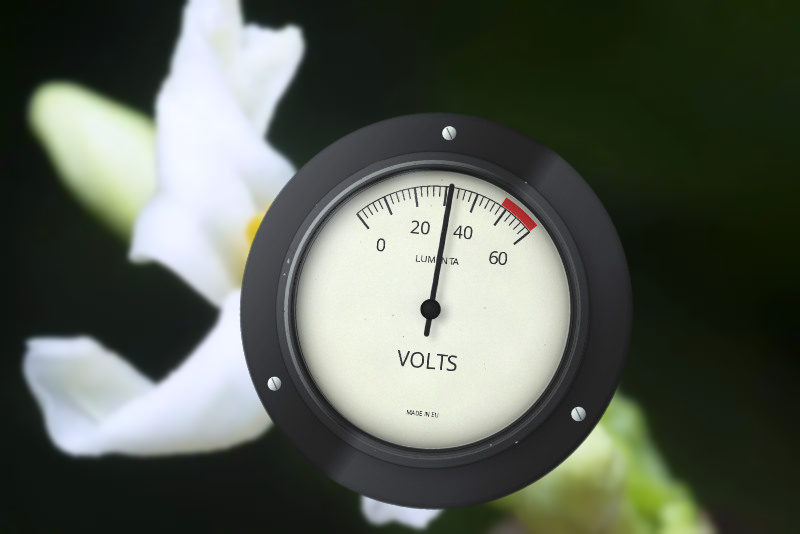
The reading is **32** V
